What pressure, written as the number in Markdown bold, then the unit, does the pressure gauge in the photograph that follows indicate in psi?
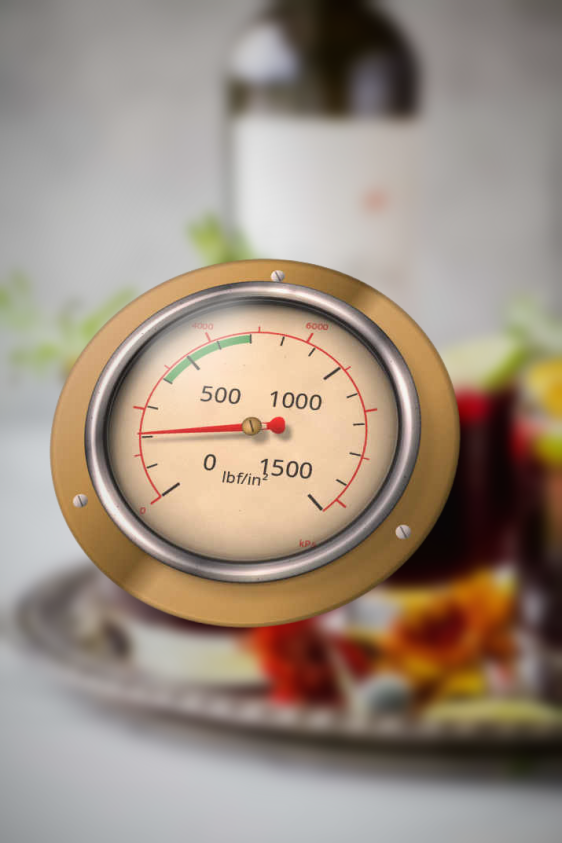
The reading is **200** psi
